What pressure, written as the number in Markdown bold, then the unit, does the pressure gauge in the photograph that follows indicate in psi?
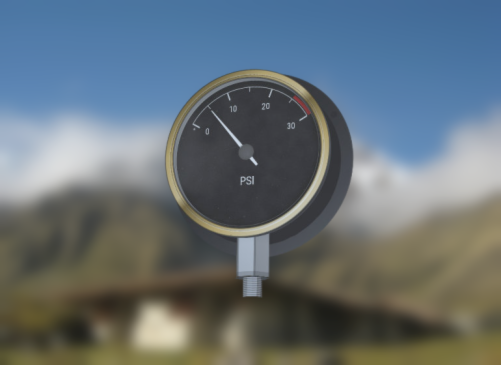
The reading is **5** psi
